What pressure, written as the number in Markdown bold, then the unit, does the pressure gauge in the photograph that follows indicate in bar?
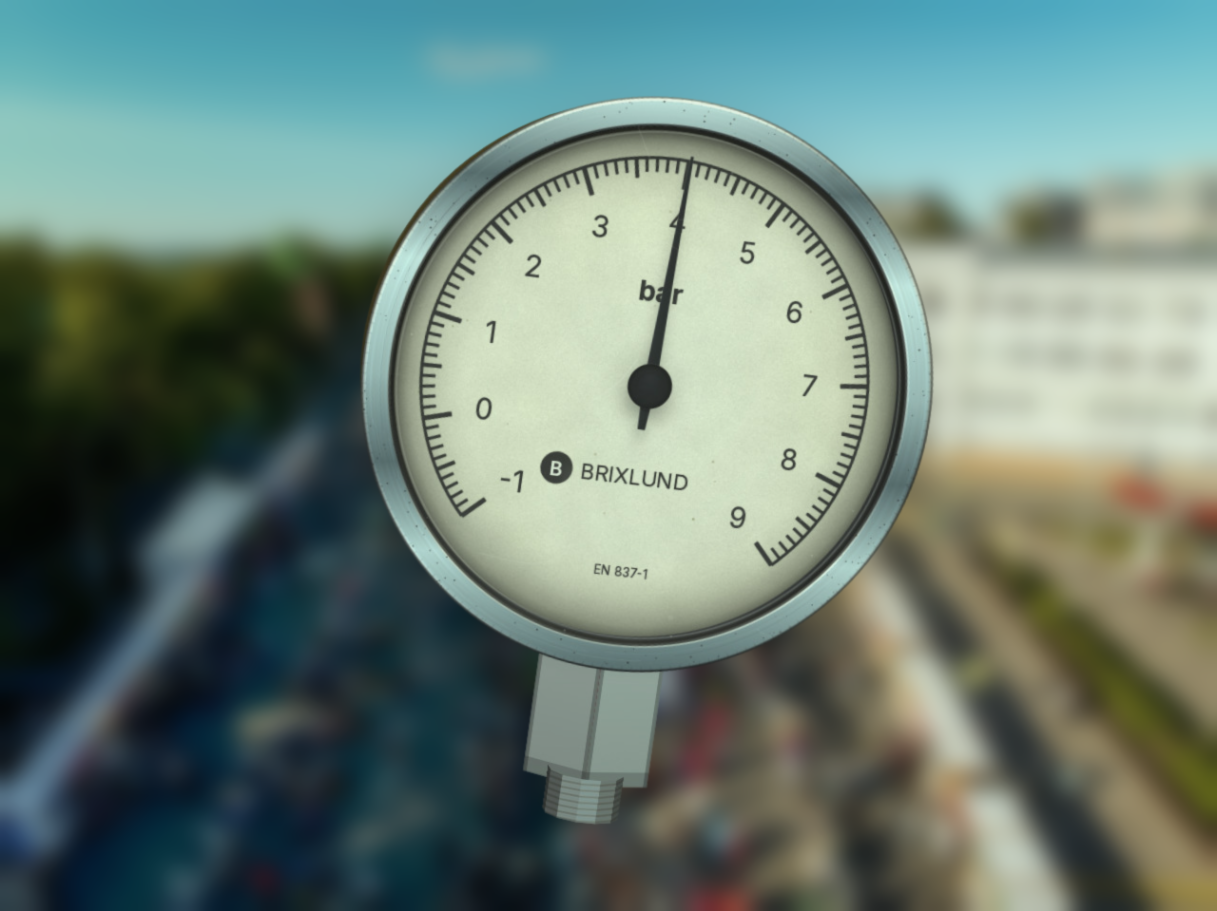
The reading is **4** bar
